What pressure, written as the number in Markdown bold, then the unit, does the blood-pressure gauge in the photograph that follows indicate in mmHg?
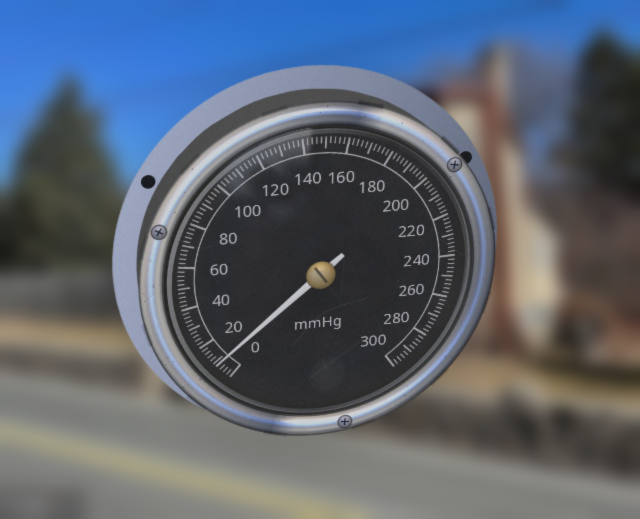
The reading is **10** mmHg
